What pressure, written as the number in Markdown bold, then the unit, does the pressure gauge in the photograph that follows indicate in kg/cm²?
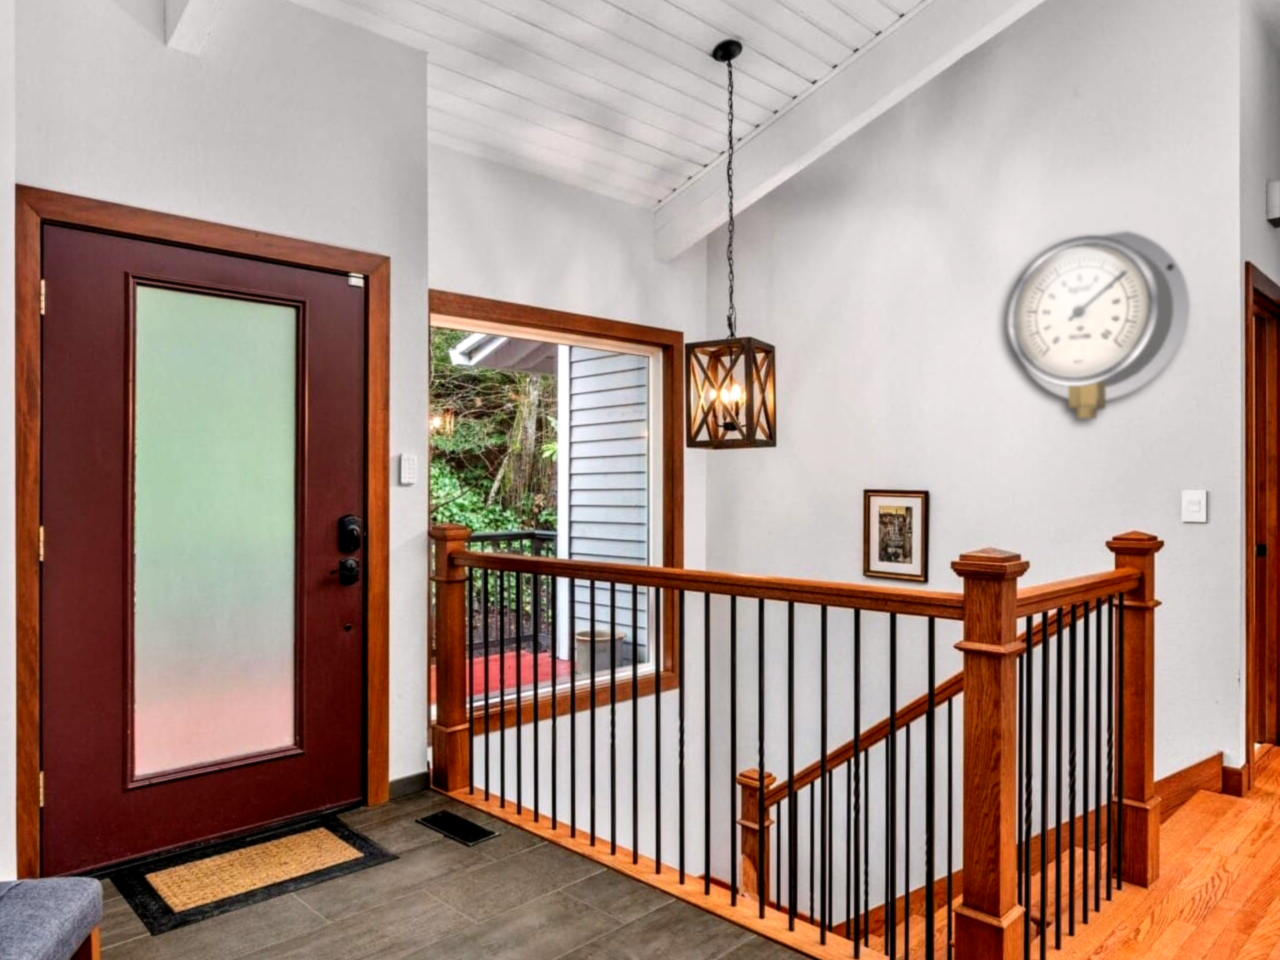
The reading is **7** kg/cm²
